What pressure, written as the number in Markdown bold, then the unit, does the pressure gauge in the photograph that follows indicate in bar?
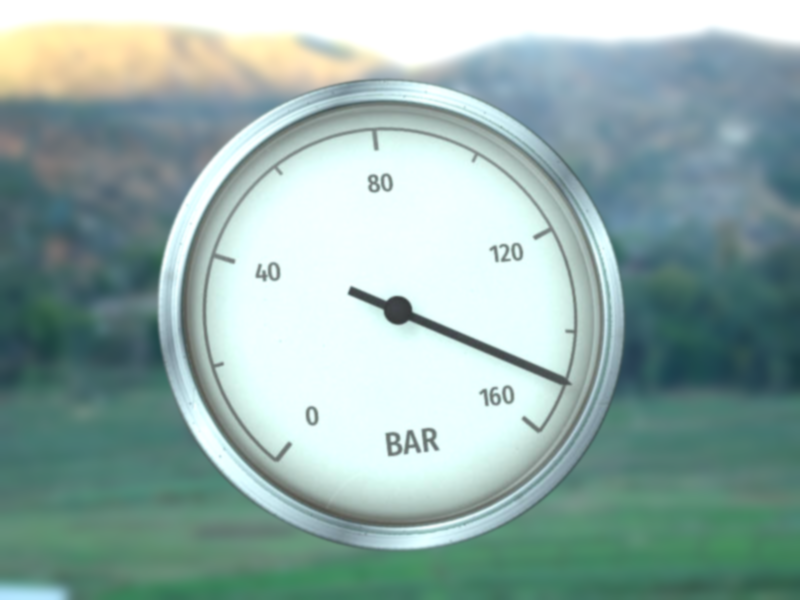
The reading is **150** bar
